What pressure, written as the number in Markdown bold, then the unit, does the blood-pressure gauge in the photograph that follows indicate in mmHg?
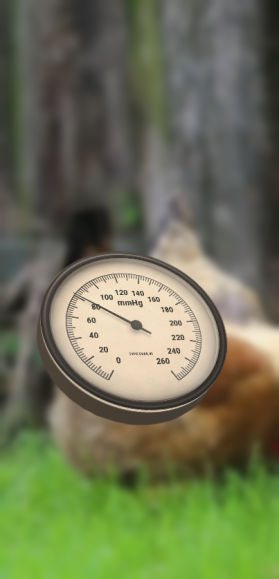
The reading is **80** mmHg
